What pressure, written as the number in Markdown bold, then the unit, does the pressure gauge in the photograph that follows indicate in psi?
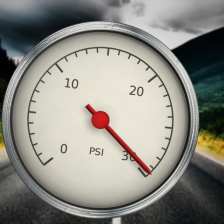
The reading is **29.5** psi
